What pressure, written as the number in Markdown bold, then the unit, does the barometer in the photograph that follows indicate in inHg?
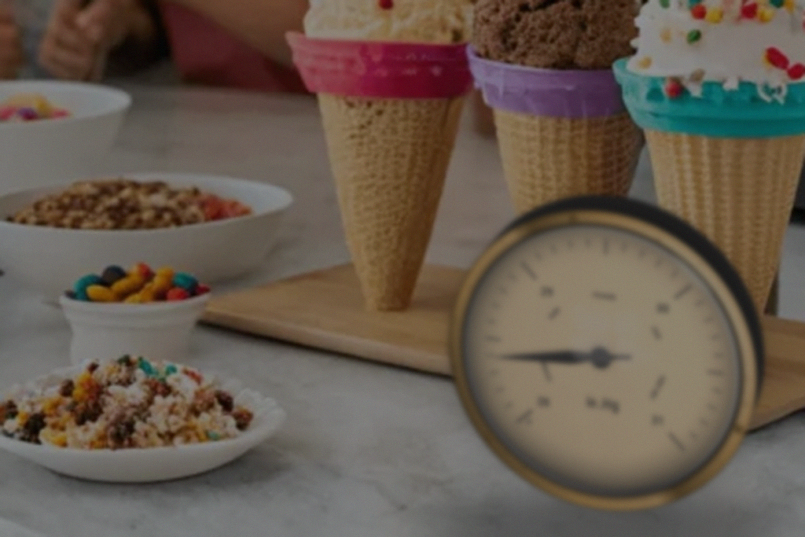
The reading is **28.4** inHg
